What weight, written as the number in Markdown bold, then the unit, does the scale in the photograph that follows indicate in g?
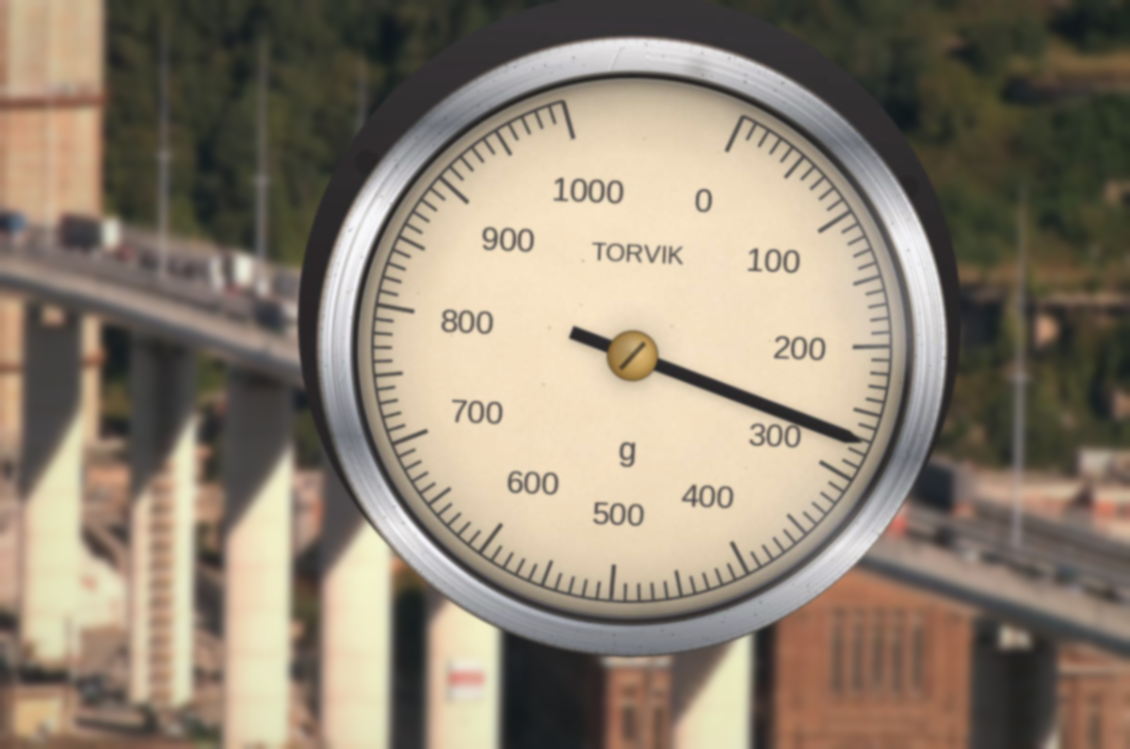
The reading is **270** g
